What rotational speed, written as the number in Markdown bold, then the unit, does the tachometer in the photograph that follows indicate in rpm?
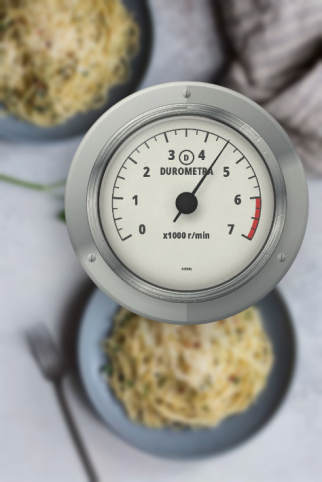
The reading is **4500** rpm
